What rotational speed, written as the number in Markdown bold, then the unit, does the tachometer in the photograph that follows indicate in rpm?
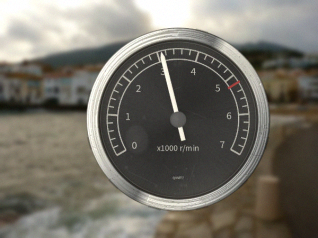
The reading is **3100** rpm
